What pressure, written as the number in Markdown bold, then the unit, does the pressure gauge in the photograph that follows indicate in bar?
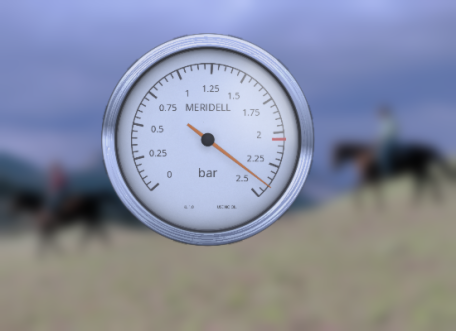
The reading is **2.4** bar
